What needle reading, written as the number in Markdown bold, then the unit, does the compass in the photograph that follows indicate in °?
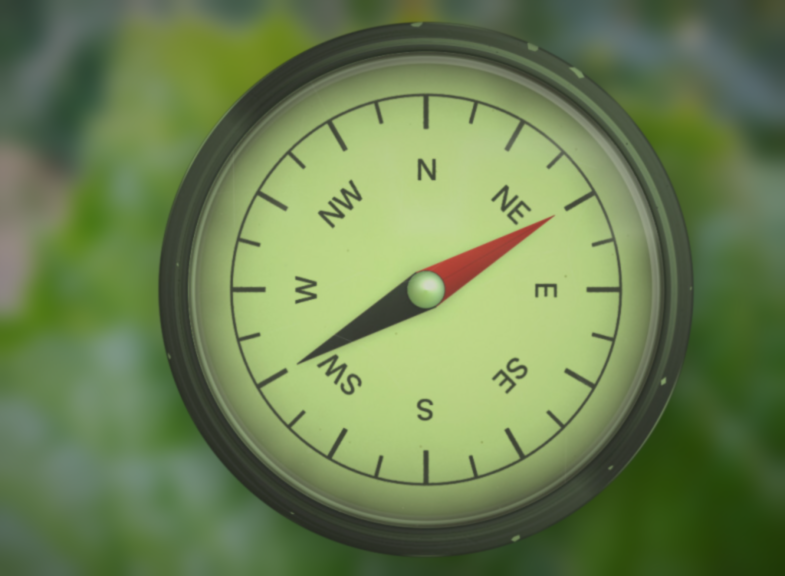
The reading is **60** °
